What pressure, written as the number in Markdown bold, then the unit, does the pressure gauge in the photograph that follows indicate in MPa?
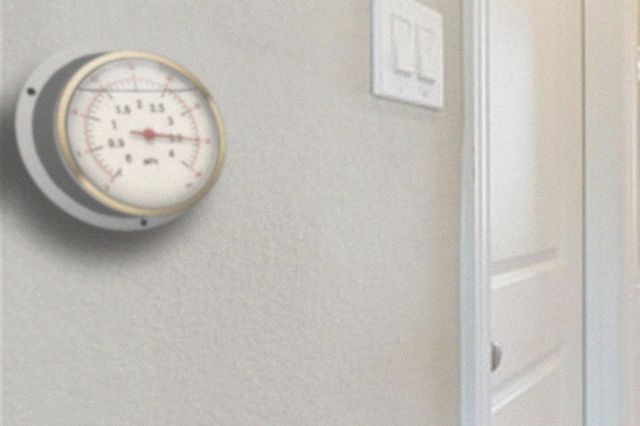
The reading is **3.5** MPa
